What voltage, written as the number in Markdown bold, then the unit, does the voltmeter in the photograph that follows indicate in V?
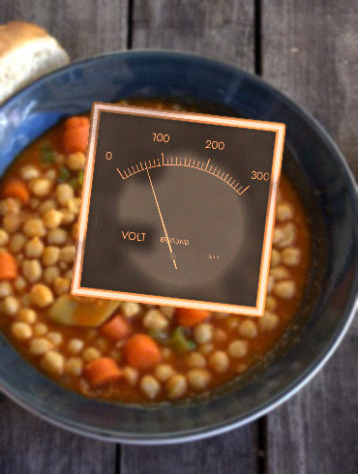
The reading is **60** V
